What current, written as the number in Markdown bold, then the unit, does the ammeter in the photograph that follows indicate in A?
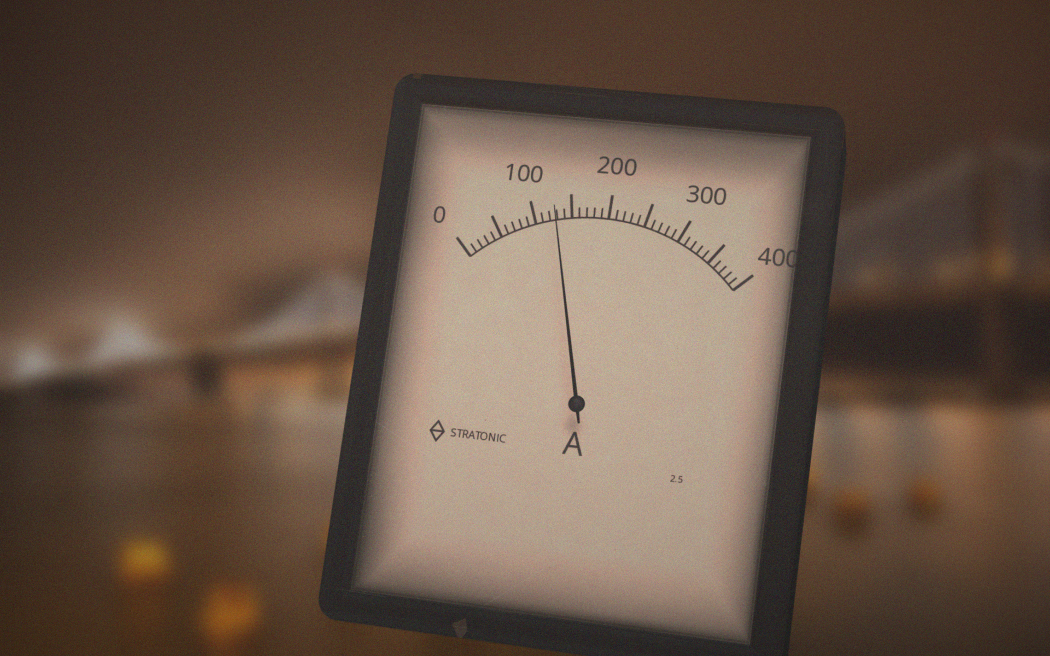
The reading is **130** A
